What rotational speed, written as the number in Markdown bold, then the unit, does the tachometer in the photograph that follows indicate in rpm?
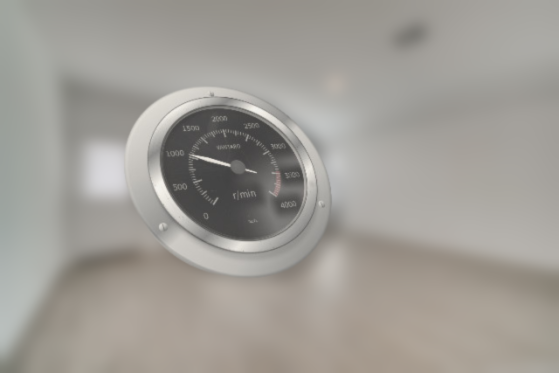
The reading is **1000** rpm
